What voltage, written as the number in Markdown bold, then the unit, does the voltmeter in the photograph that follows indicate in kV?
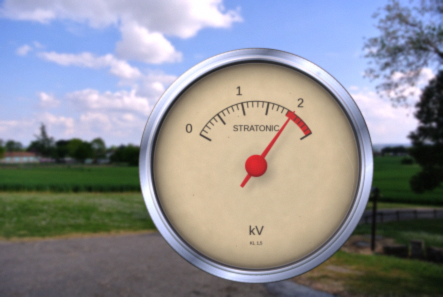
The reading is **2** kV
